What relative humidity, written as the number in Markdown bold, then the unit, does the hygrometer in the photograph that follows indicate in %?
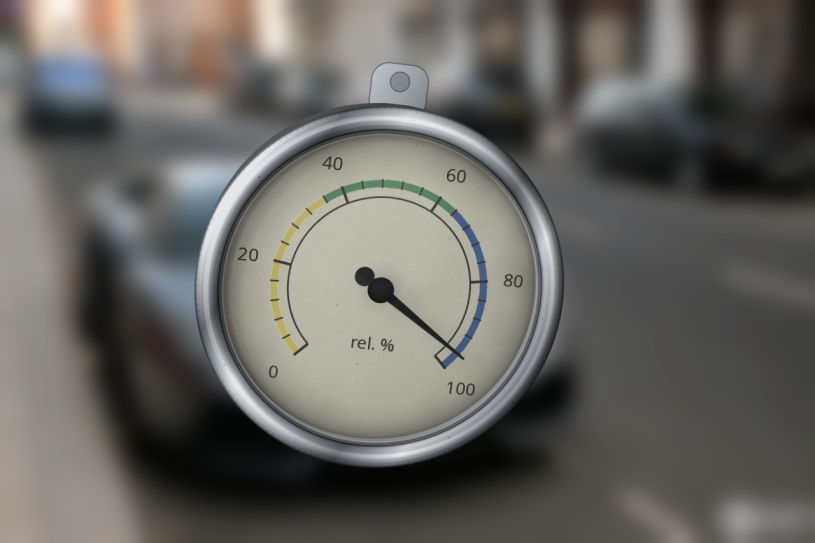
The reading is **96** %
